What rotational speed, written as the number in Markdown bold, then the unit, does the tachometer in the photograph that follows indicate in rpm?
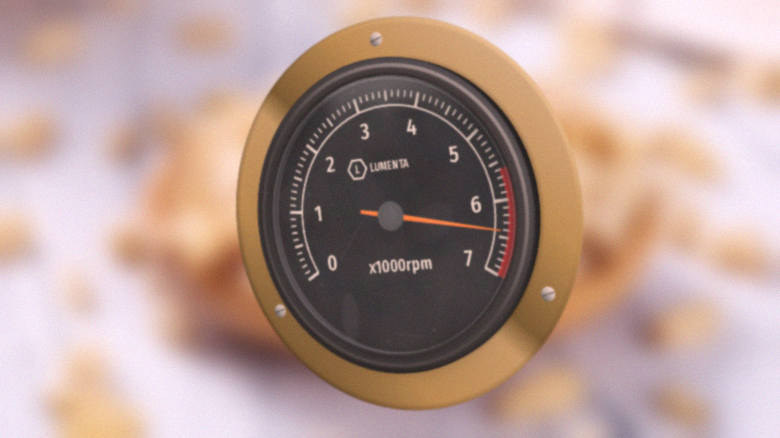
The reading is **6400** rpm
